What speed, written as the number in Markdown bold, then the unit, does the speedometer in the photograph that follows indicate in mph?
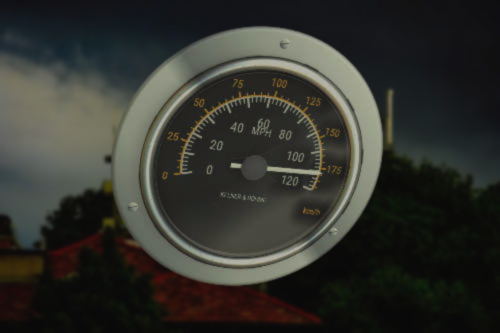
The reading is **110** mph
